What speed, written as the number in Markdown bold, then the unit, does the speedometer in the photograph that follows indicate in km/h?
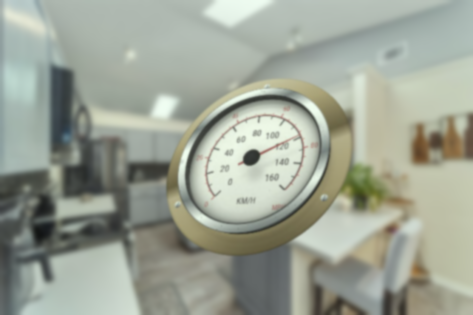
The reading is **120** km/h
